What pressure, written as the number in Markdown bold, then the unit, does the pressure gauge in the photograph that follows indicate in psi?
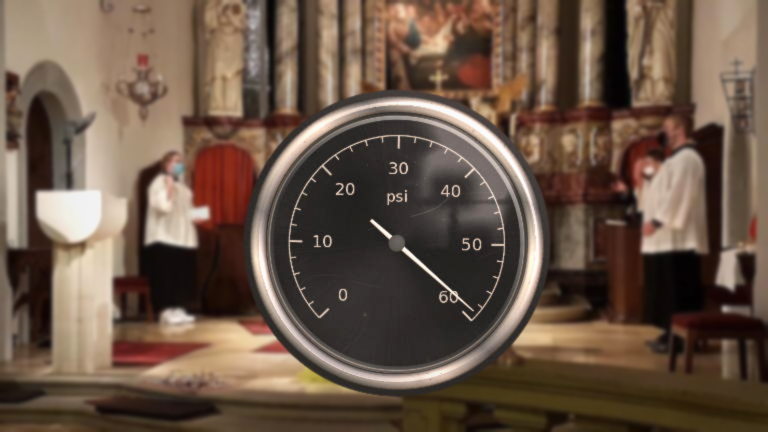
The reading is **59** psi
